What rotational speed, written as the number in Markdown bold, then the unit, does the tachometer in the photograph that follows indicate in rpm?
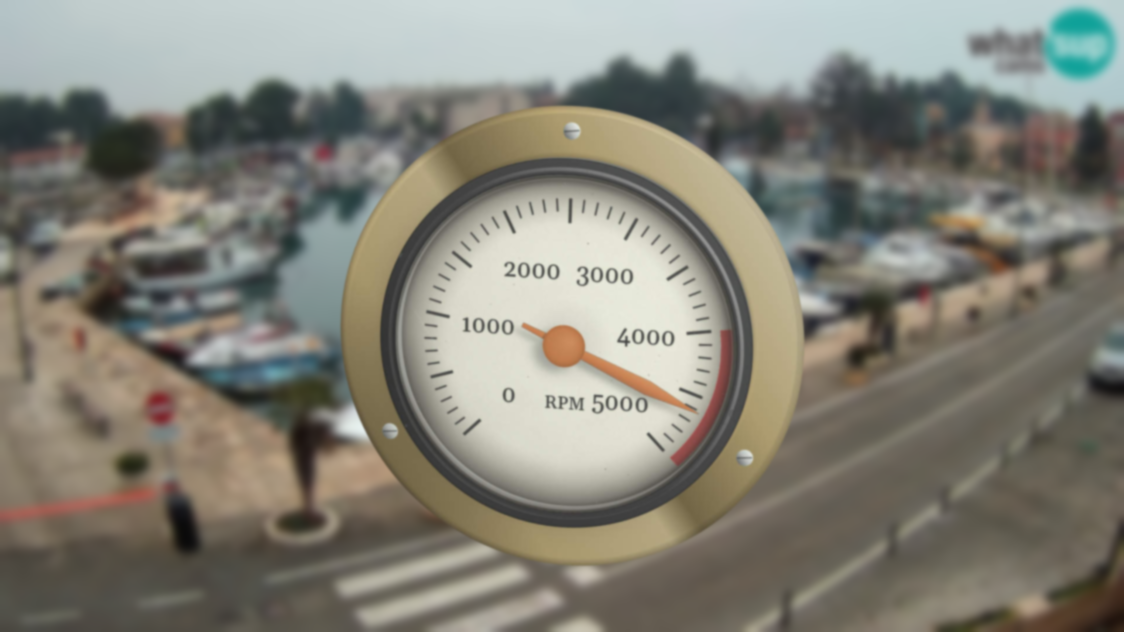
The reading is **4600** rpm
